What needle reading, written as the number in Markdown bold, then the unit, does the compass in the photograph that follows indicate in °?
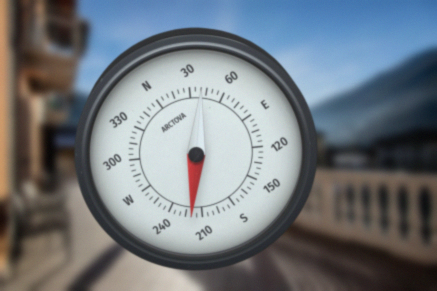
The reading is **220** °
